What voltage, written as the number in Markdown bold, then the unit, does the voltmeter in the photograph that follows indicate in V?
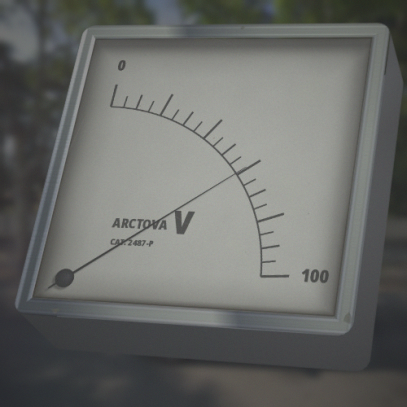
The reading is **60** V
